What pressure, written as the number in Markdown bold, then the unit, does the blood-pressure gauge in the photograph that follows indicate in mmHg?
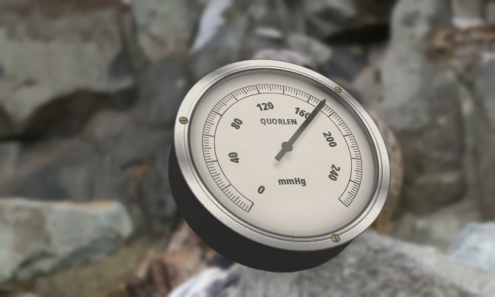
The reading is **170** mmHg
